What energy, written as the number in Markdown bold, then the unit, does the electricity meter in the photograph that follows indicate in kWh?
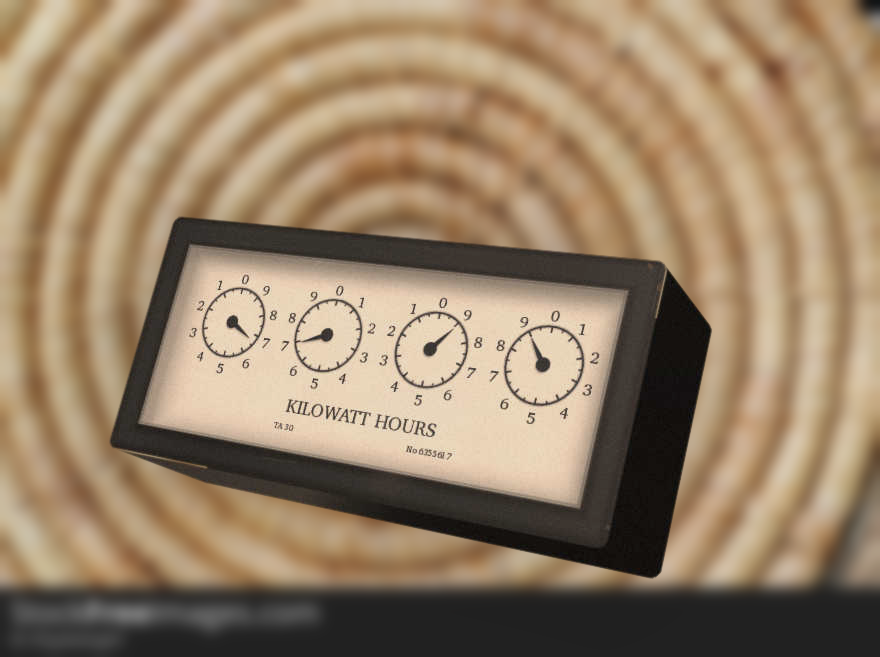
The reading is **6689** kWh
